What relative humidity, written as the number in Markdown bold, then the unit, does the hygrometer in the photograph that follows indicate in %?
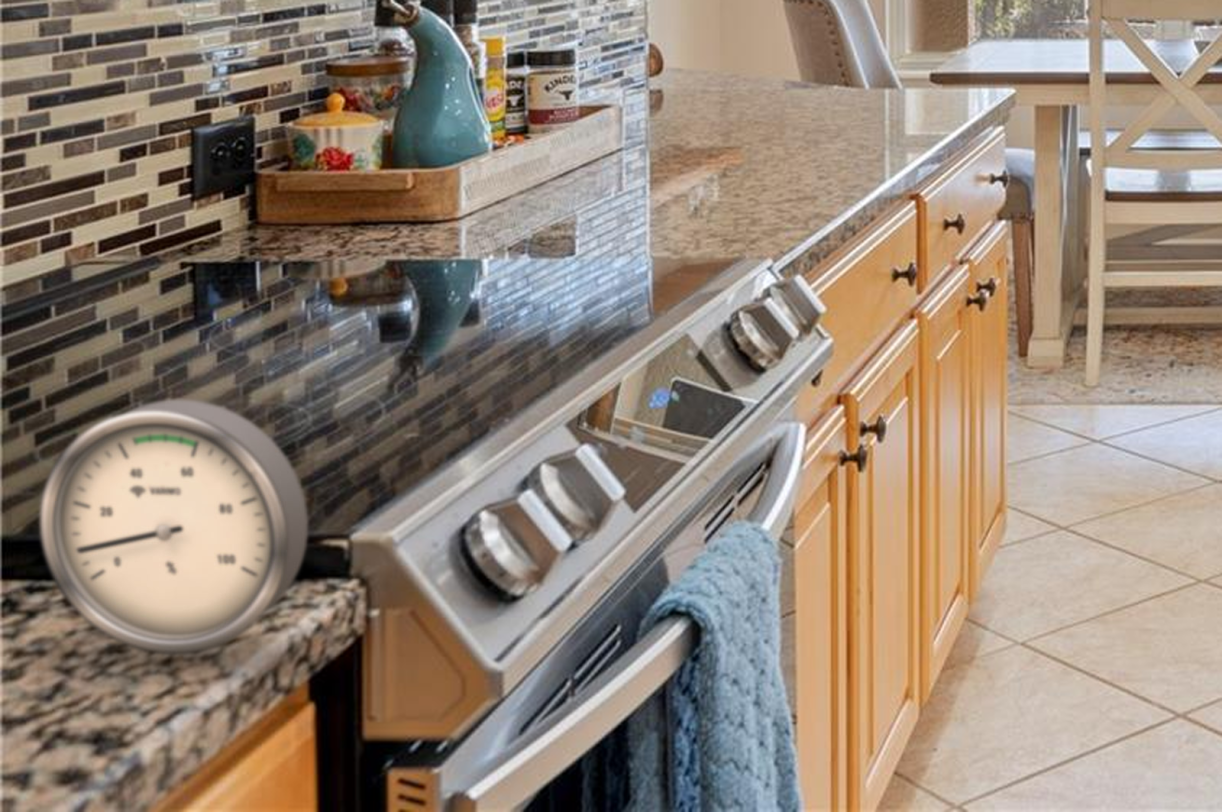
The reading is **8** %
